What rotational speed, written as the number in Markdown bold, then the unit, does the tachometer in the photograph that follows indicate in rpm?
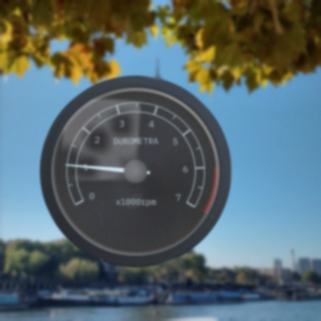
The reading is **1000** rpm
